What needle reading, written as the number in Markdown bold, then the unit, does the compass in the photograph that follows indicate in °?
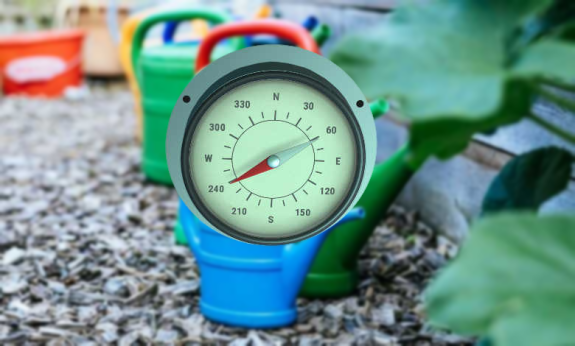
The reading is **240** °
